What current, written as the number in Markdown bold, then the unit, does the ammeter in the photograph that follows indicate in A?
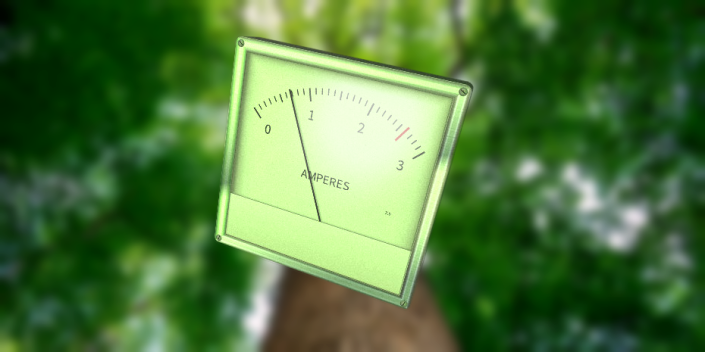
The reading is **0.7** A
